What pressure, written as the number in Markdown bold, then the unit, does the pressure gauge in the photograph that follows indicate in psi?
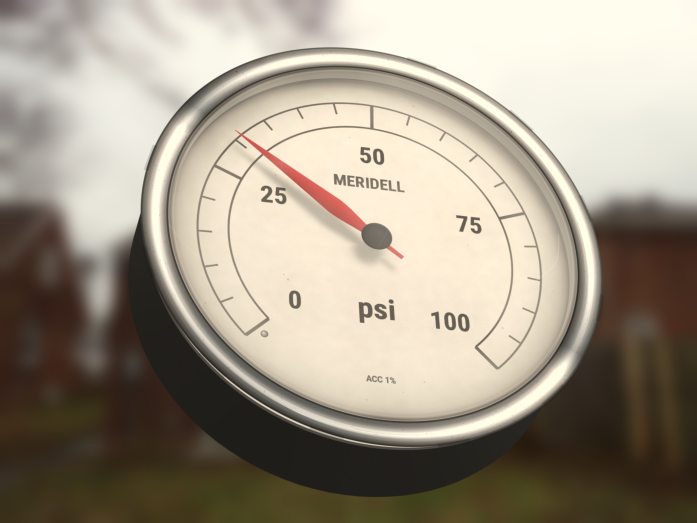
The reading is **30** psi
